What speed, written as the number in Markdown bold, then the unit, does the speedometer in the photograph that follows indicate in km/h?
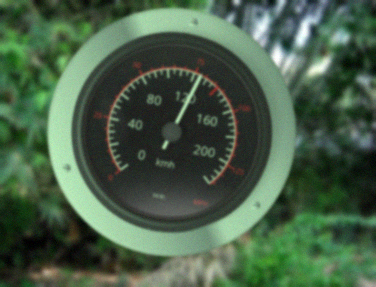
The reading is **125** km/h
